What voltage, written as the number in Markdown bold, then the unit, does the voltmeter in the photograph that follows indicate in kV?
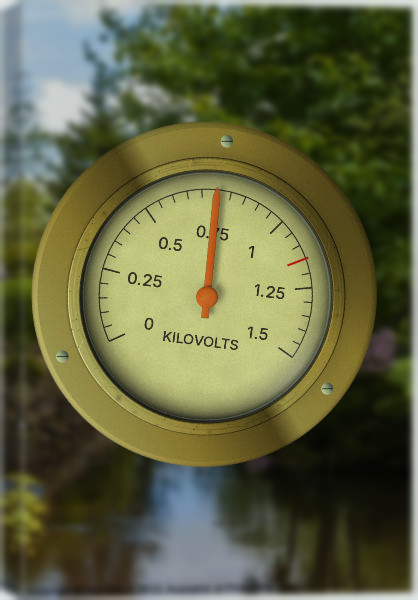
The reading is **0.75** kV
